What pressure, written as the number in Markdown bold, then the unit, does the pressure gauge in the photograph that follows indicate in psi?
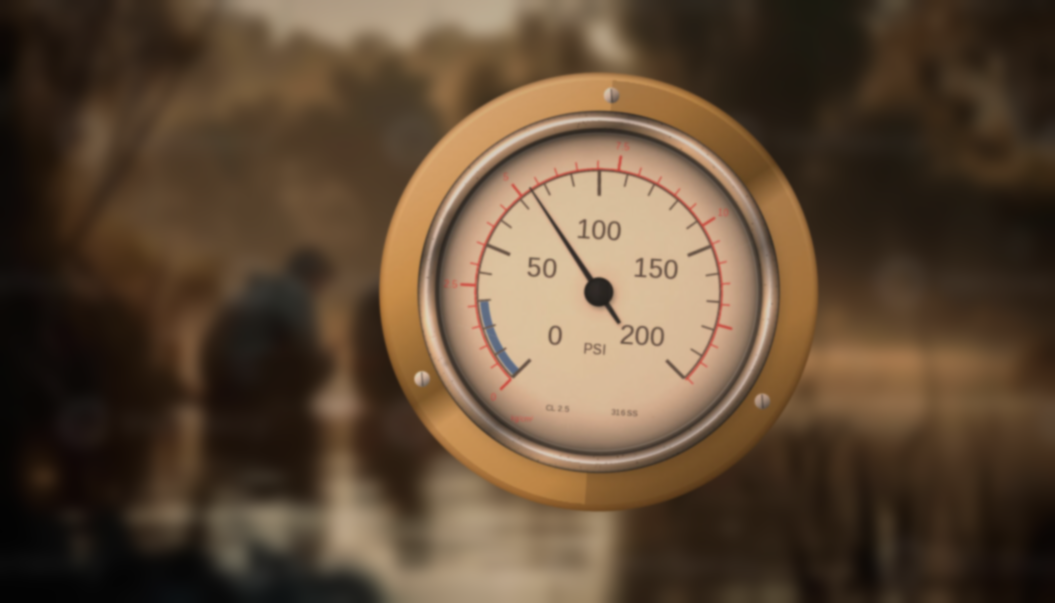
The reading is **75** psi
